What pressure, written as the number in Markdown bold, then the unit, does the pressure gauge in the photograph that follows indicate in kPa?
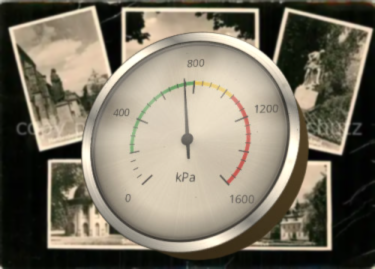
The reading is **750** kPa
